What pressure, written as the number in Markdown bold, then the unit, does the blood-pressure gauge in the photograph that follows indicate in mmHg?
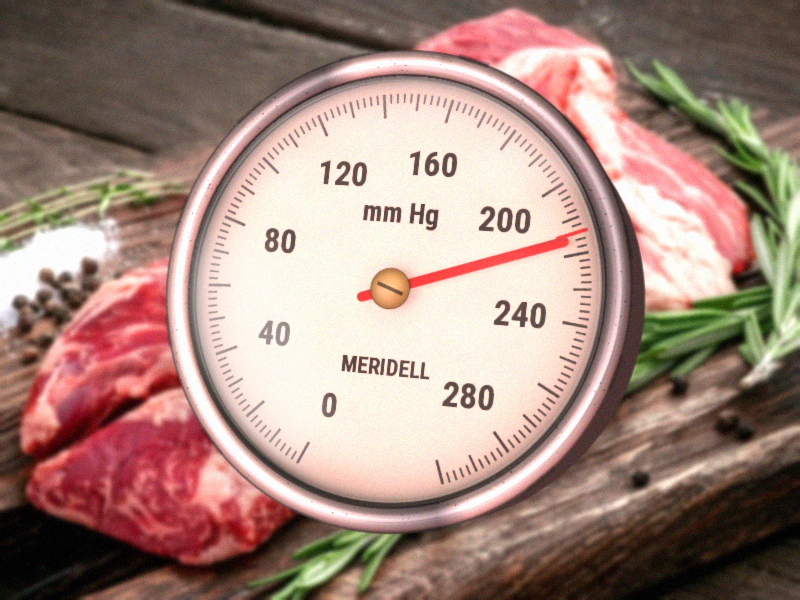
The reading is **216** mmHg
